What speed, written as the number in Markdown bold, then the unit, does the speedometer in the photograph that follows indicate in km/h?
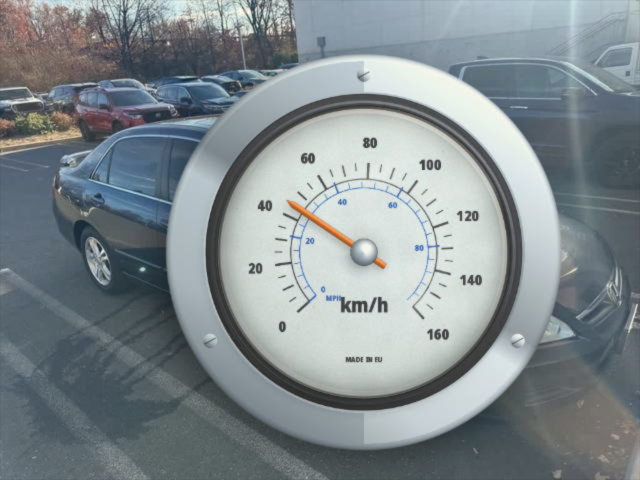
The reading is **45** km/h
